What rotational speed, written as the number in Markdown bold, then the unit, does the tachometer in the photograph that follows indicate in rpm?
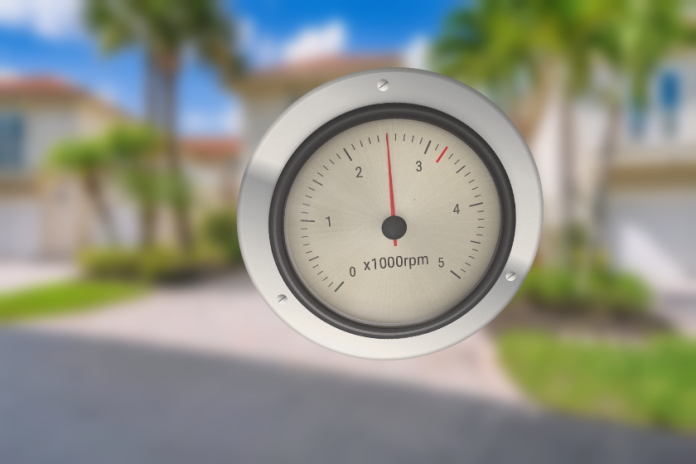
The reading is **2500** rpm
